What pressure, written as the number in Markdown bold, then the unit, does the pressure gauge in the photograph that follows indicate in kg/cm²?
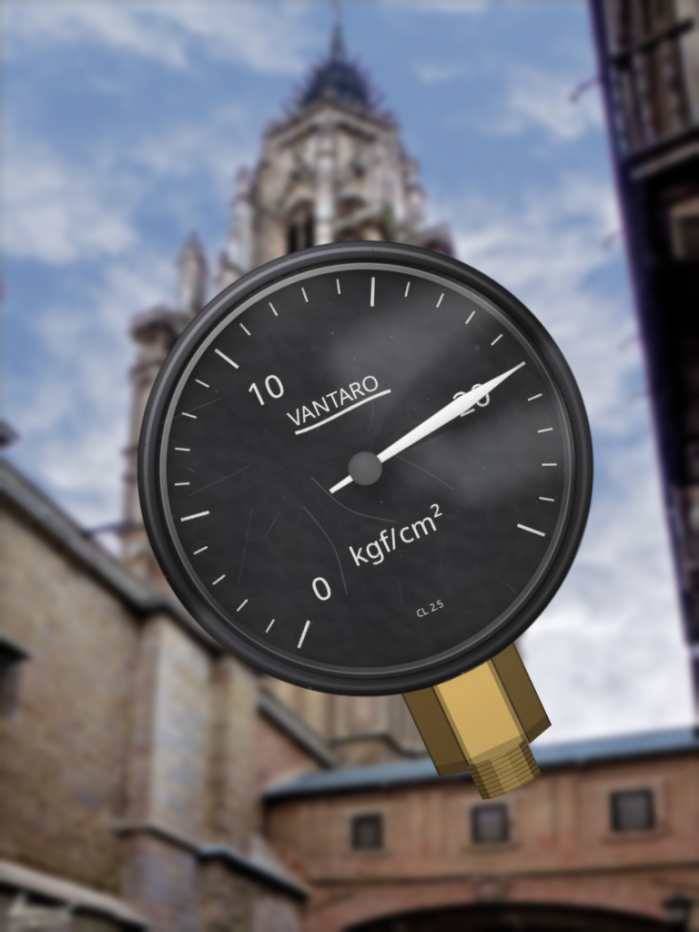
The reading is **20** kg/cm²
